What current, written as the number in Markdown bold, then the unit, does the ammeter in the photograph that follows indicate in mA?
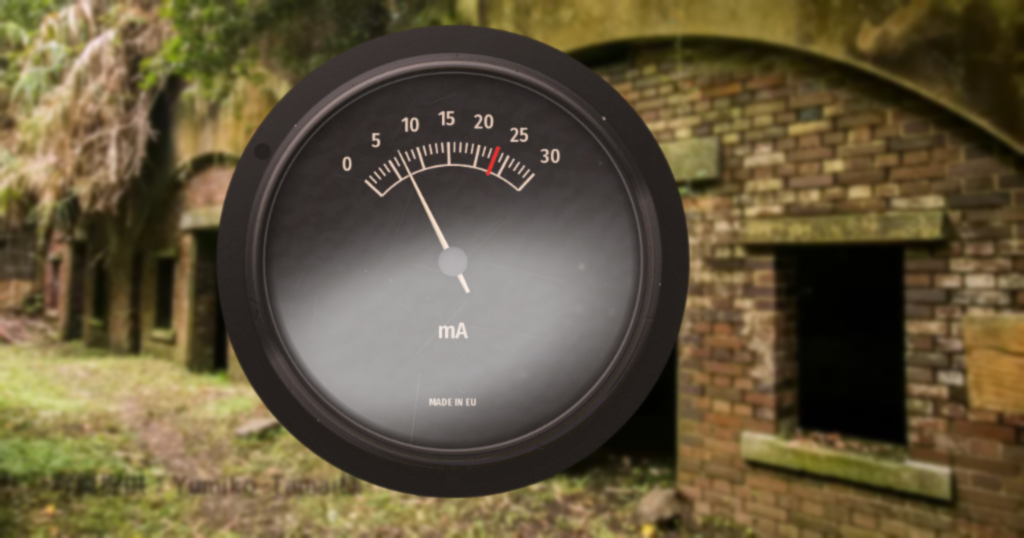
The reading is **7** mA
